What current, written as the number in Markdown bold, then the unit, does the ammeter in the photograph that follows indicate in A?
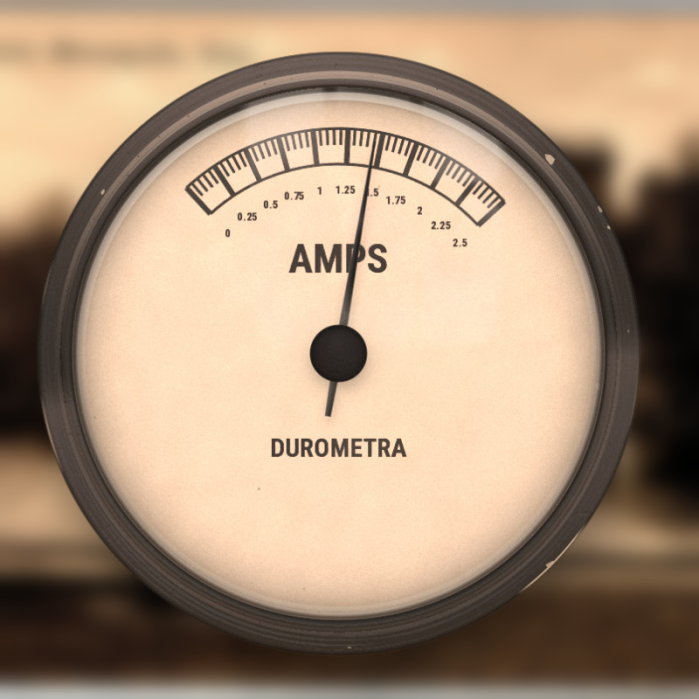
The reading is **1.45** A
